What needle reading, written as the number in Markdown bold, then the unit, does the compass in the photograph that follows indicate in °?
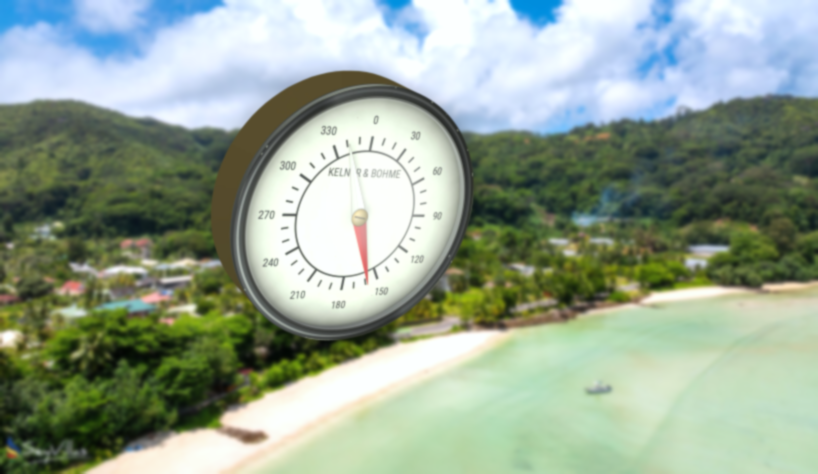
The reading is **160** °
